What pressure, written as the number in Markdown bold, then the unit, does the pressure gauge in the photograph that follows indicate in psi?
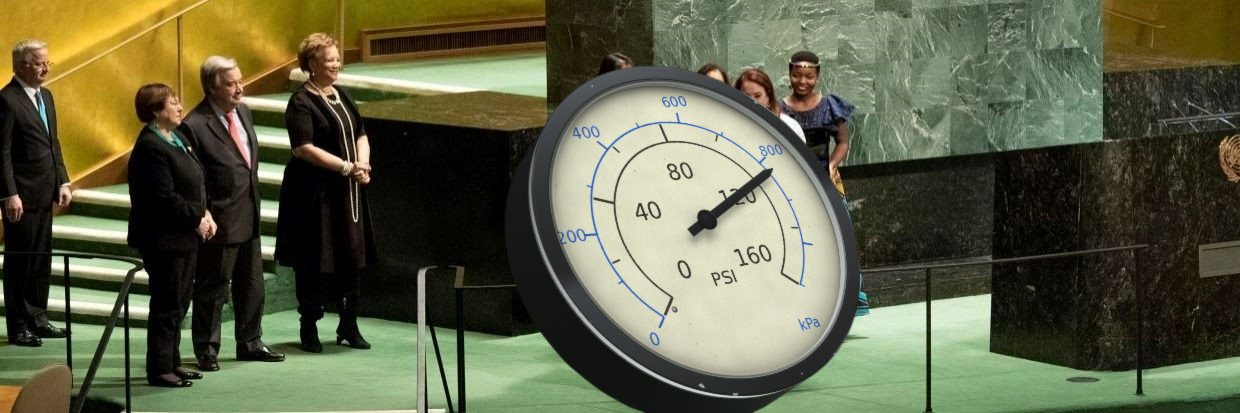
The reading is **120** psi
